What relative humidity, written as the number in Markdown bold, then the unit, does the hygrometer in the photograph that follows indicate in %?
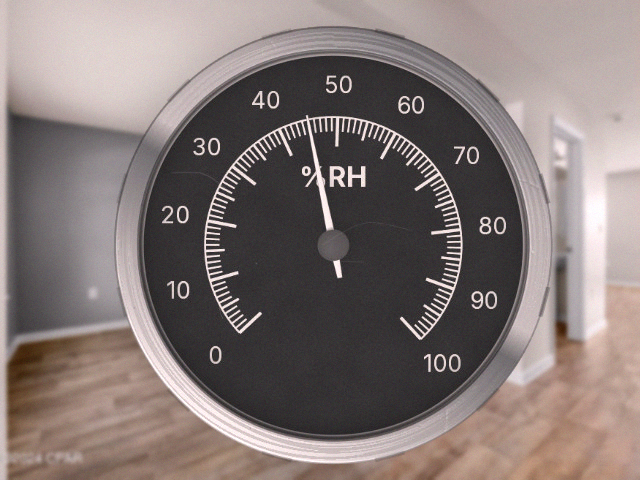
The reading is **45** %
